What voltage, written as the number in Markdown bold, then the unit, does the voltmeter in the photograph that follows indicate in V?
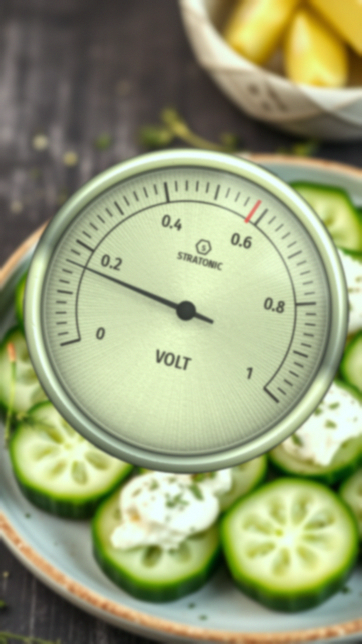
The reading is **0.16** V
